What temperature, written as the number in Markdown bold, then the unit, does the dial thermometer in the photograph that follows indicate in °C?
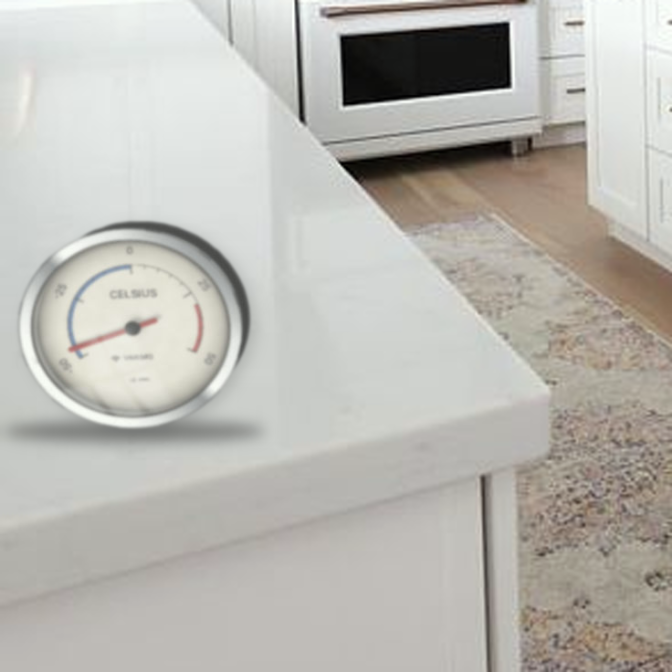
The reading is **-45** °C
